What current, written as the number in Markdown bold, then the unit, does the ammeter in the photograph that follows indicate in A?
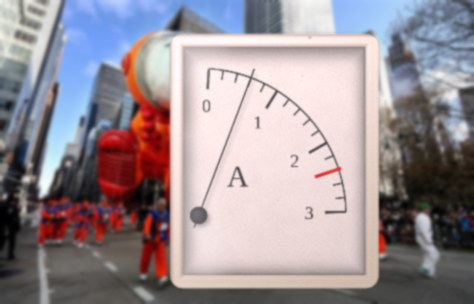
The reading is **0.6** A
